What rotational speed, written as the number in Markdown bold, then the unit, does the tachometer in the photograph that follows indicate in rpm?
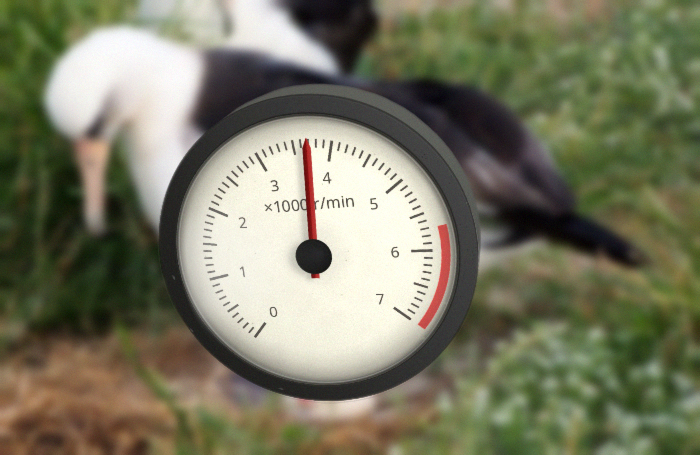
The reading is **3700** rpm
